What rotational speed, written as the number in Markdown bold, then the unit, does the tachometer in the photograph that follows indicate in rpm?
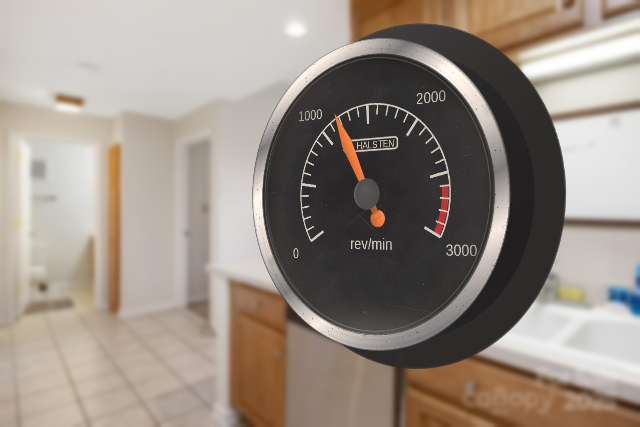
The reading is **1200** rpm
